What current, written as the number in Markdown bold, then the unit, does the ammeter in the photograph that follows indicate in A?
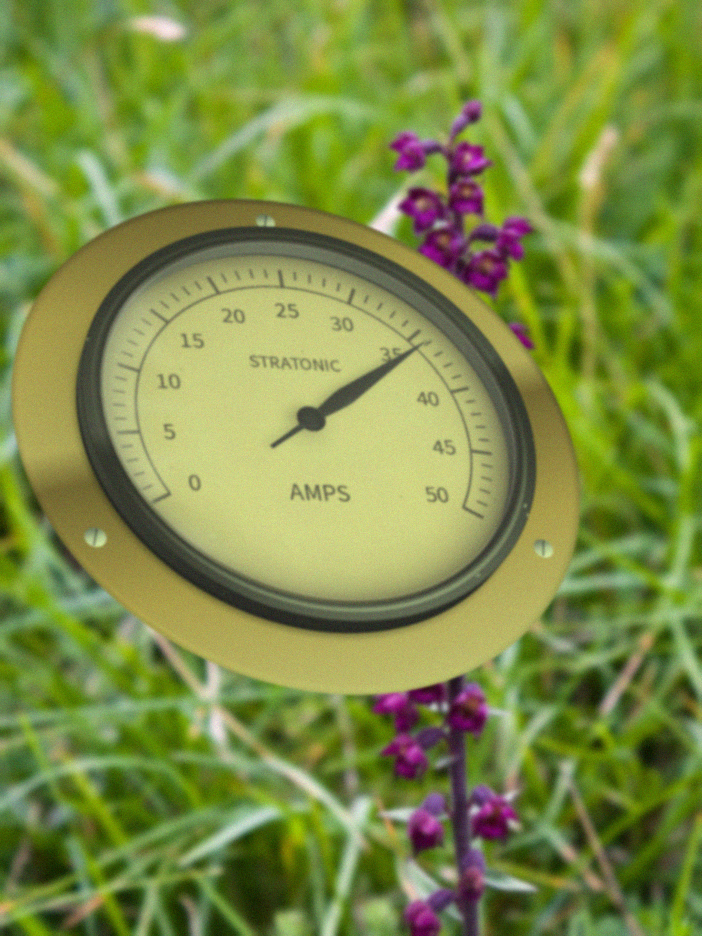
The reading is **36** A
